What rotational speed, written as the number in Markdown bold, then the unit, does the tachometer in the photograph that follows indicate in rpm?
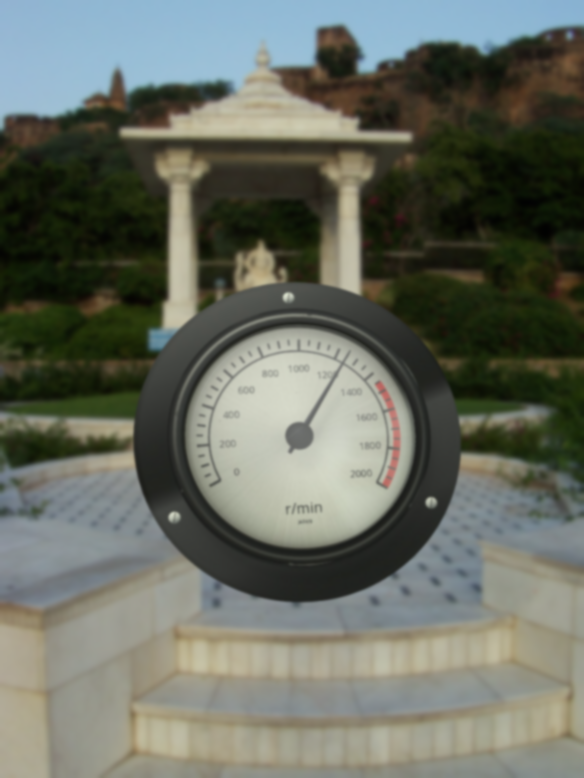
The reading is **1250** rpm
